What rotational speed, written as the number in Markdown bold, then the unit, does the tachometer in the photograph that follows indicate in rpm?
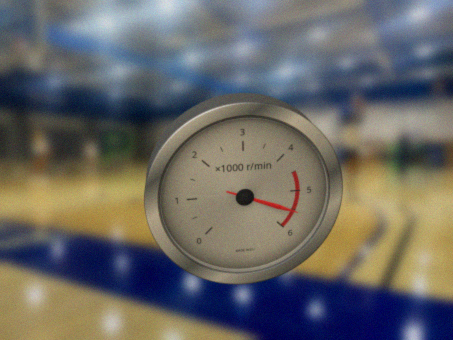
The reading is **5500** rpm
